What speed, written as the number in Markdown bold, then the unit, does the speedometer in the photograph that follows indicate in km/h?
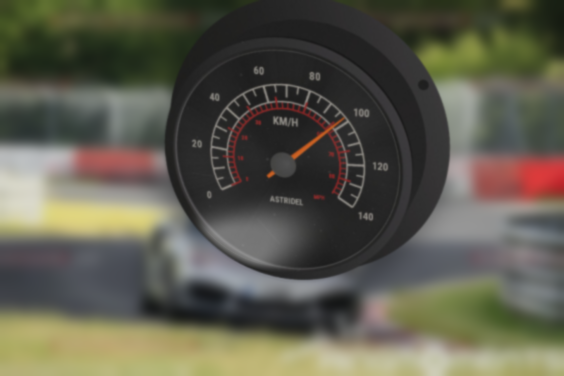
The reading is **97.5** km/h
